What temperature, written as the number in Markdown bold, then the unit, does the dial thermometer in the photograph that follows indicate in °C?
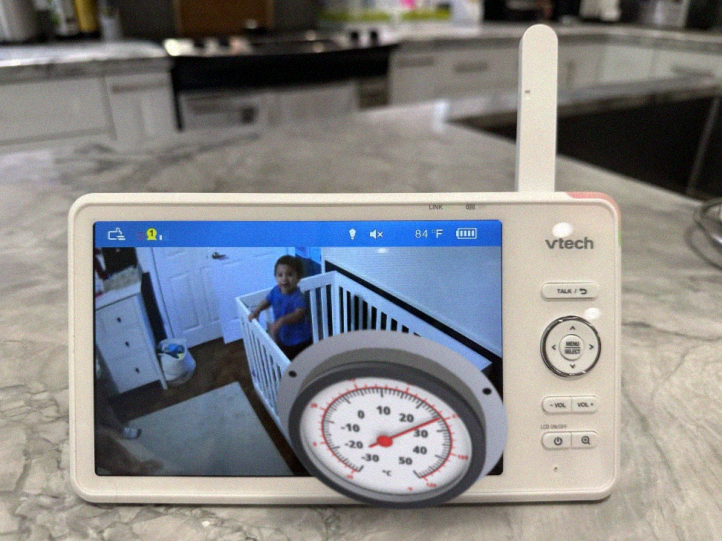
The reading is **25** °C
